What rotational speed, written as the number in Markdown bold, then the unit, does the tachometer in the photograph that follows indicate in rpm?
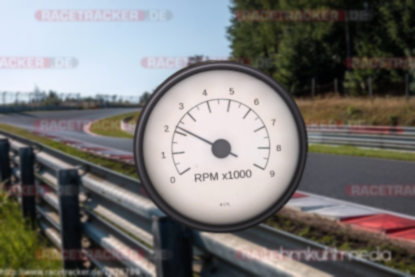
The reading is **2250** rpm
